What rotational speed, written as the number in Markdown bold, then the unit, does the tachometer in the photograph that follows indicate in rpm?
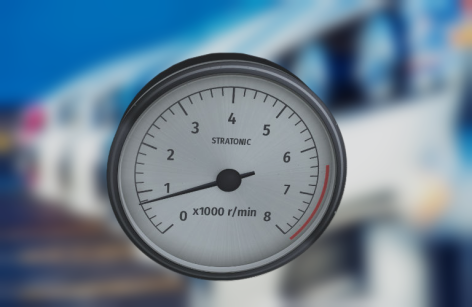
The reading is **800** rpm
